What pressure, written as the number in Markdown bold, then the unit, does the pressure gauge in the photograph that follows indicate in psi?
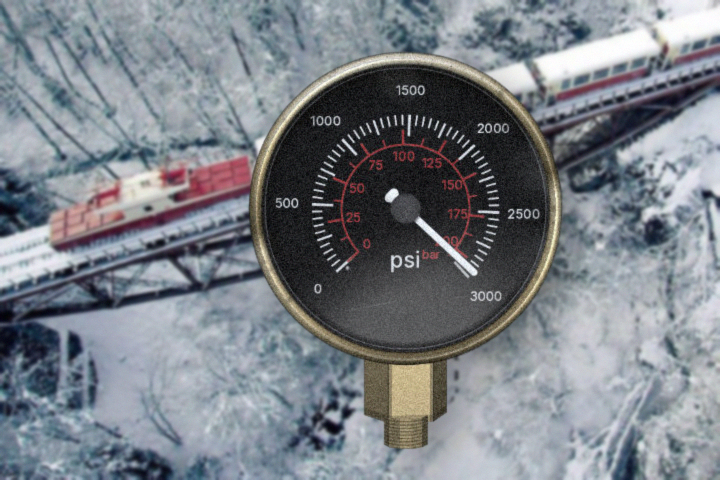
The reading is **2950** psi
